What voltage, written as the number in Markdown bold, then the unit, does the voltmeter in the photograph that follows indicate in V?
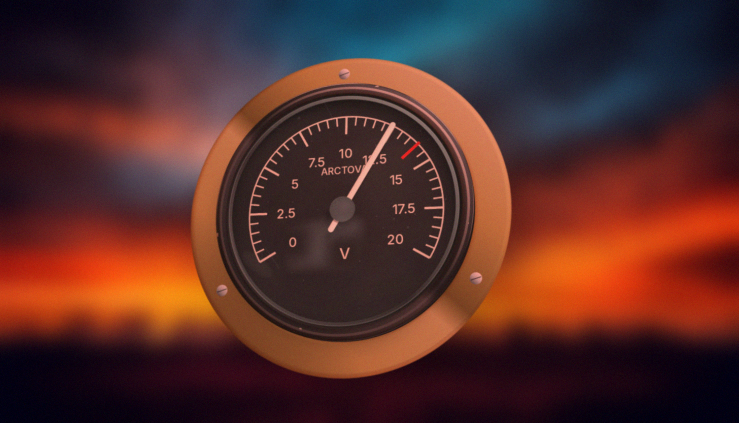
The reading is **12.5** V
